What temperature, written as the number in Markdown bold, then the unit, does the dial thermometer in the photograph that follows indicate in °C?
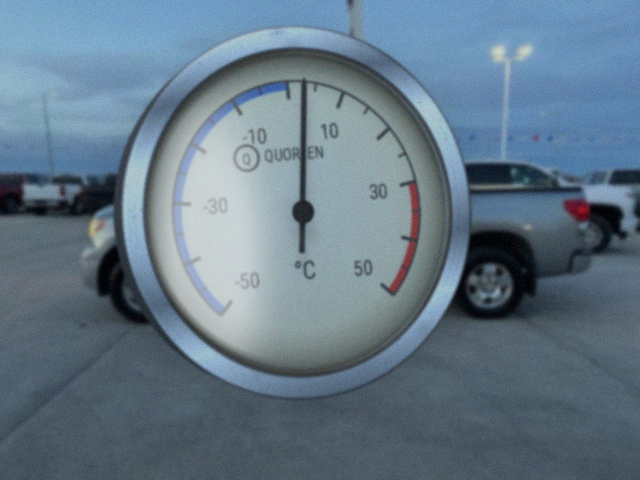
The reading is **2.5** °C
